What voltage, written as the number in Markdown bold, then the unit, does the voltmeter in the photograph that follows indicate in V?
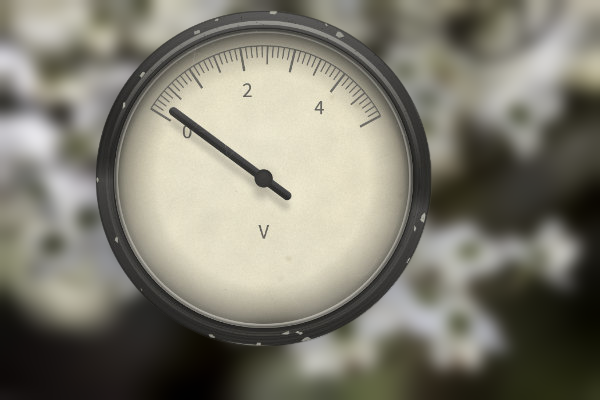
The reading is **0.2** V
